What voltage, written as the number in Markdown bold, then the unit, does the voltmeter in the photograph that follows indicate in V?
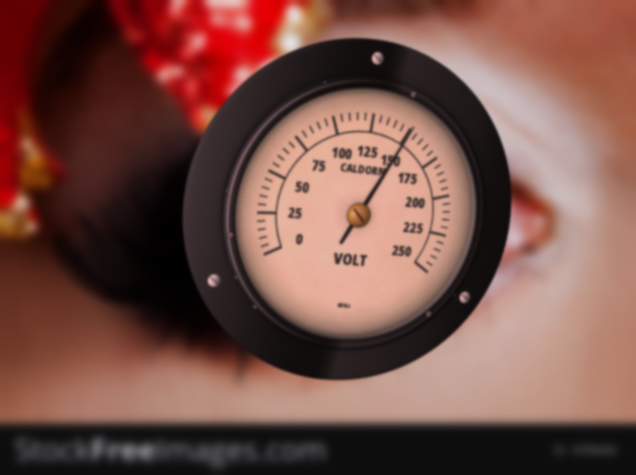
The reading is **150** V
